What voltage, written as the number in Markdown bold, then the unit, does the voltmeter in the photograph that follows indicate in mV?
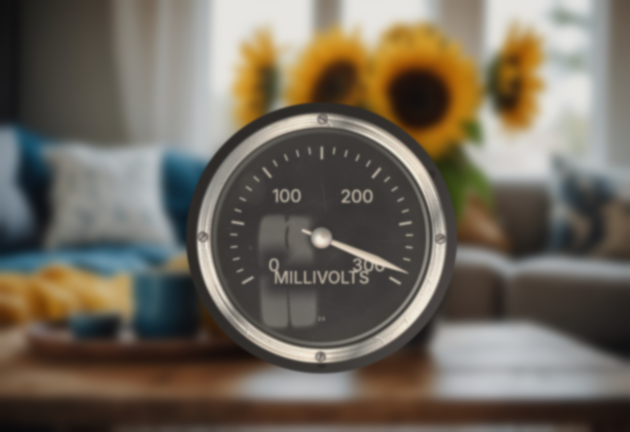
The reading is **290** mV
